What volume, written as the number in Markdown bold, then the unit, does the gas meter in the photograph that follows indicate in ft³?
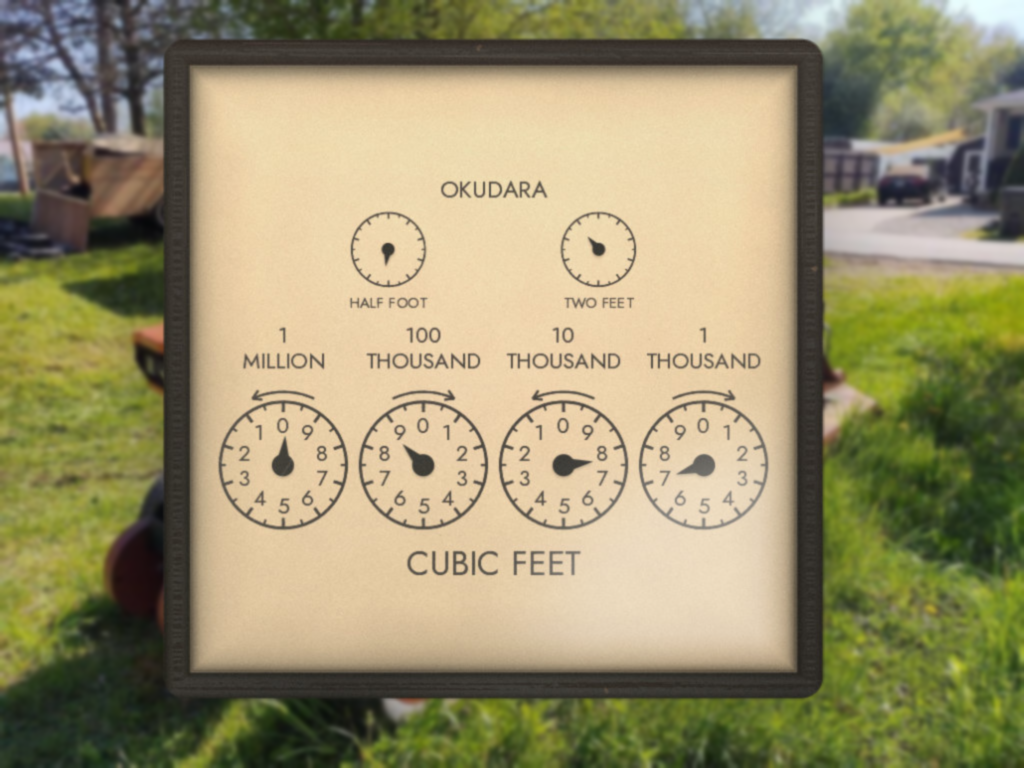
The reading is **987700** ft³
